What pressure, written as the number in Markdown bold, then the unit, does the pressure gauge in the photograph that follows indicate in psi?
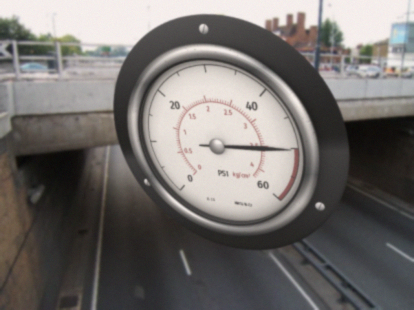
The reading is **50** psi
